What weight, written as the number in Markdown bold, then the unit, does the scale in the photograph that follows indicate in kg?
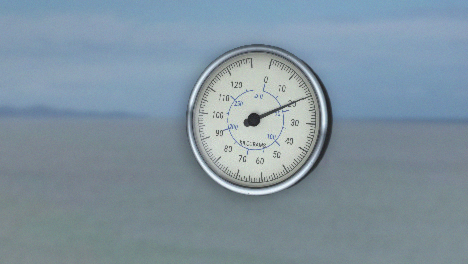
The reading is **20** kg
